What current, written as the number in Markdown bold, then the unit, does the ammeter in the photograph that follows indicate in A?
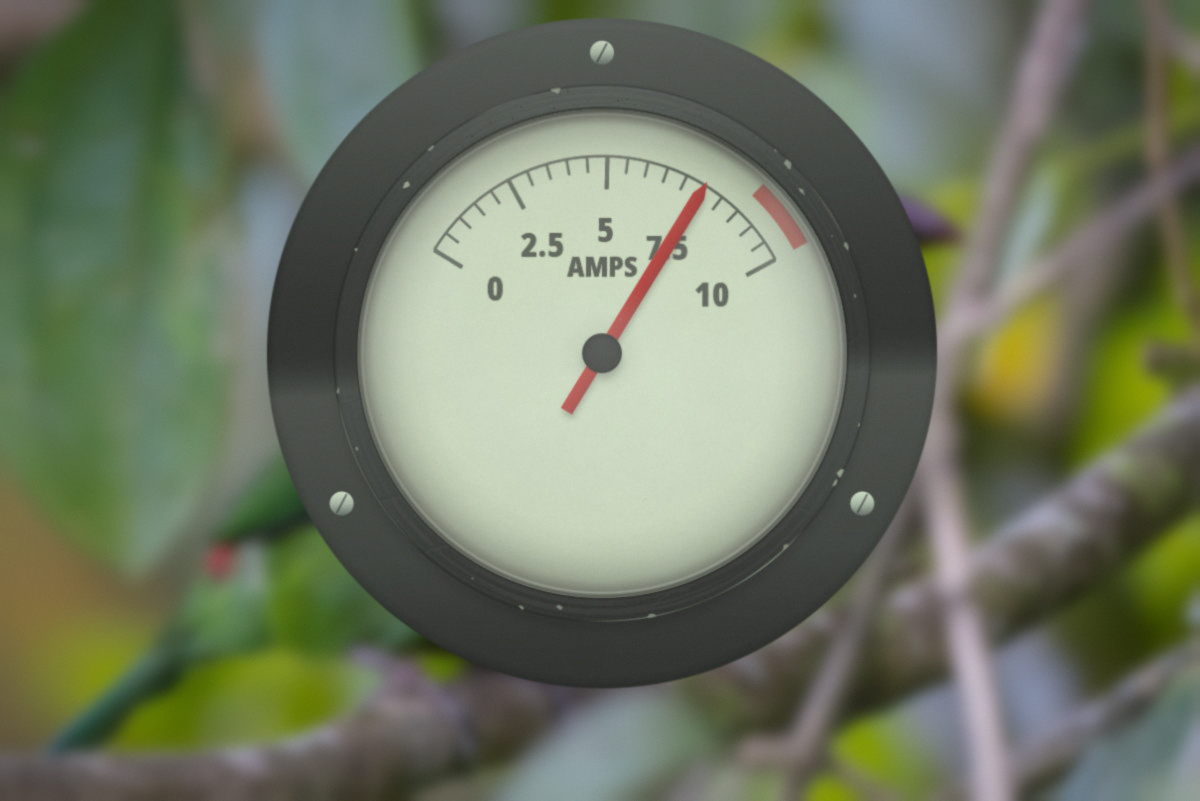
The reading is **7.5** A
